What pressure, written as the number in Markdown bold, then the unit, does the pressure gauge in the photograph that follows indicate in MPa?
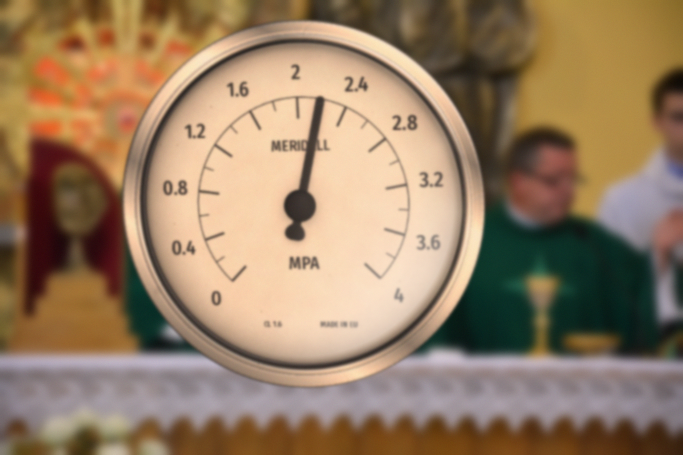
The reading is **2.2** MPa
